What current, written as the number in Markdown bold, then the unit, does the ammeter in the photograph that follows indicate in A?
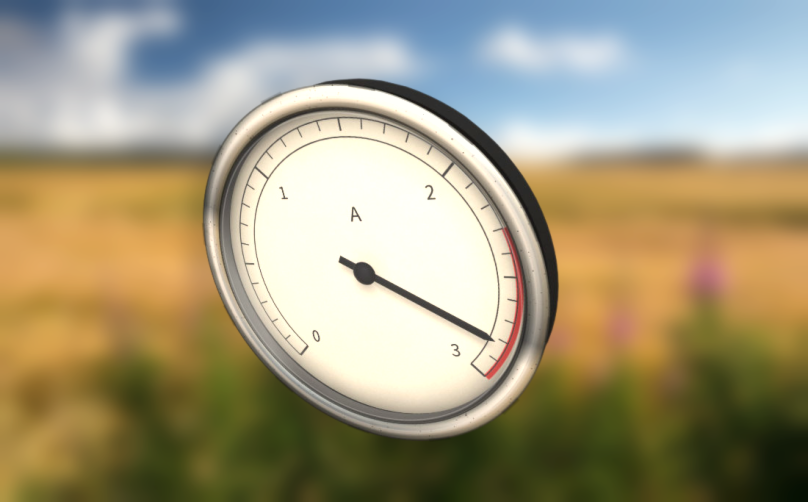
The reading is **2.8** A
